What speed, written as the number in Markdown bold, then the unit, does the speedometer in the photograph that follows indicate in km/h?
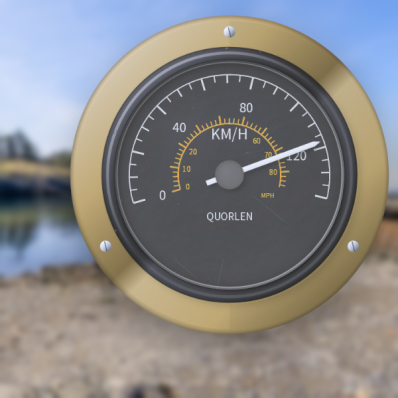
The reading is **117.5** km/h
